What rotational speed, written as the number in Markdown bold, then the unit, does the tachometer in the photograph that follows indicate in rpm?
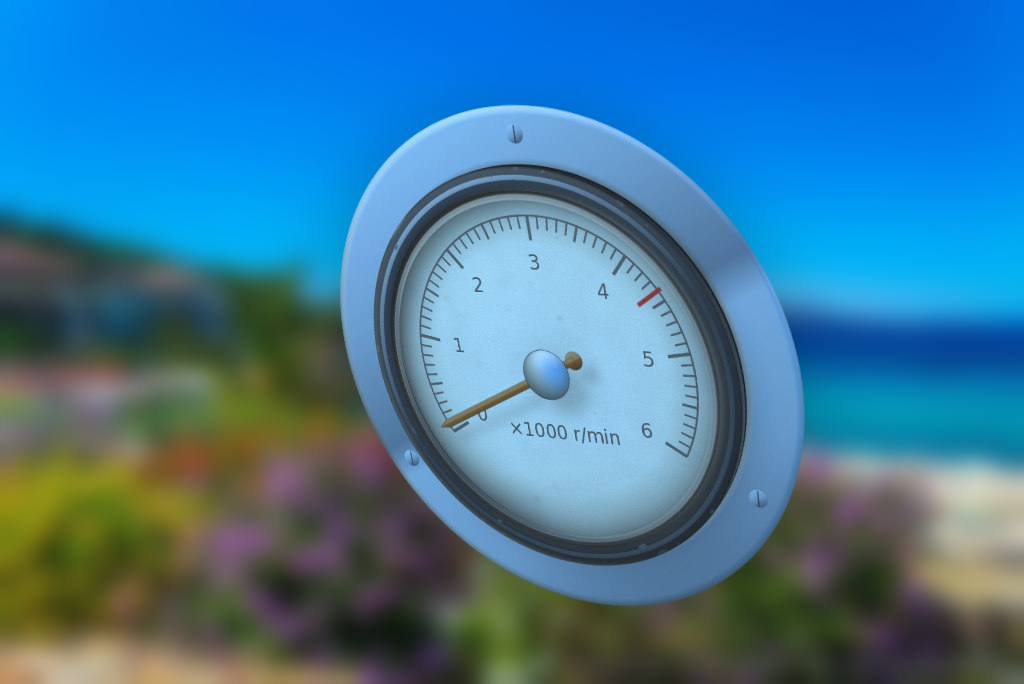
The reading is **100** rpm
